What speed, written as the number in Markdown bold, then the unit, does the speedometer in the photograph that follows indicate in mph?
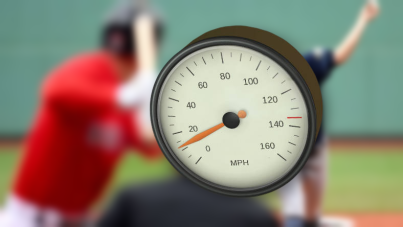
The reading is **12.5** mph
